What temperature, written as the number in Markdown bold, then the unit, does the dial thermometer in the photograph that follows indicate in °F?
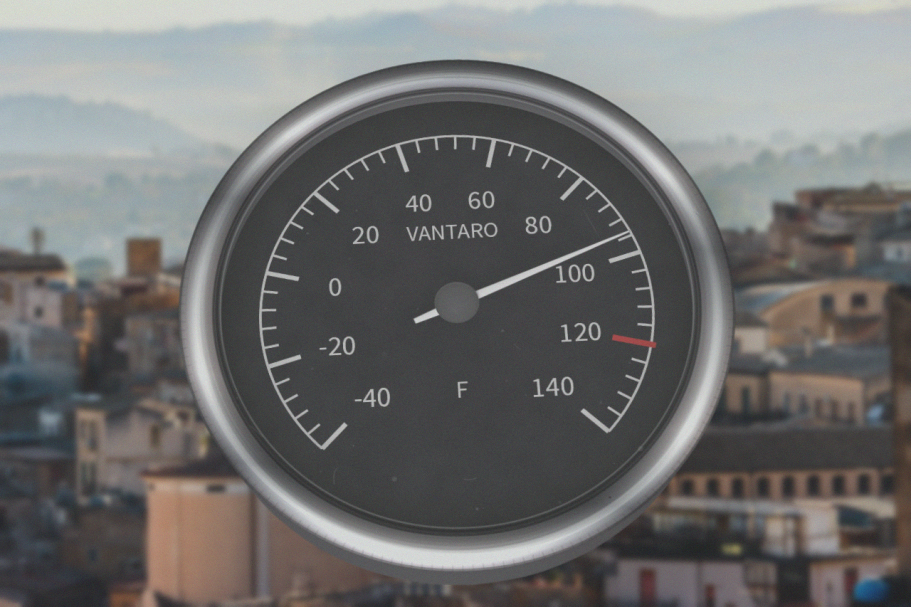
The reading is **96** °F
